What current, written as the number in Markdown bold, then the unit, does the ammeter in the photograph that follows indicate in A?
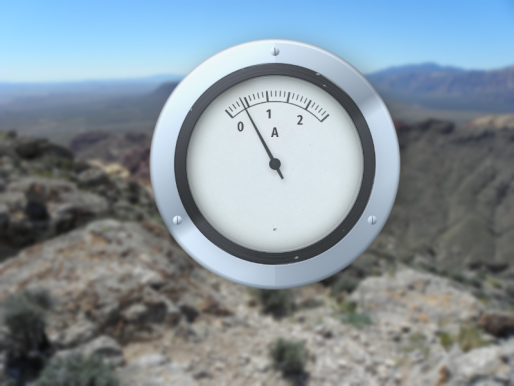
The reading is **0.4** A
